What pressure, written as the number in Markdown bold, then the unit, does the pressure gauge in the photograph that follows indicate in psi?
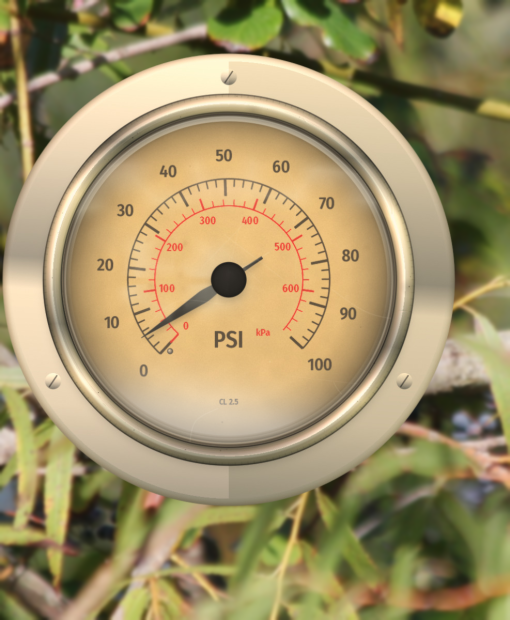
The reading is **5** psi
